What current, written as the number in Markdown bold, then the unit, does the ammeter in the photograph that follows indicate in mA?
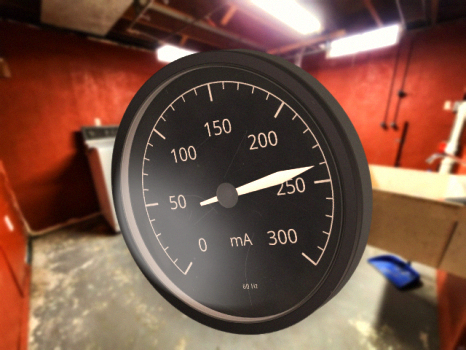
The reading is **240** mA
